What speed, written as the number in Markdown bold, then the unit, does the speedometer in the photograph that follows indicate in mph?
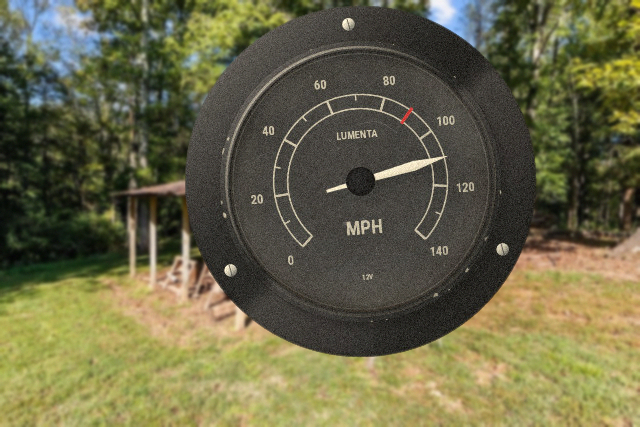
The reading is **110** mph
